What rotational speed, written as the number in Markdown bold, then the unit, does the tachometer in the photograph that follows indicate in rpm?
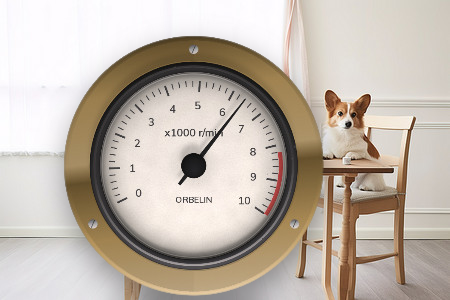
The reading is **6400** rpm
